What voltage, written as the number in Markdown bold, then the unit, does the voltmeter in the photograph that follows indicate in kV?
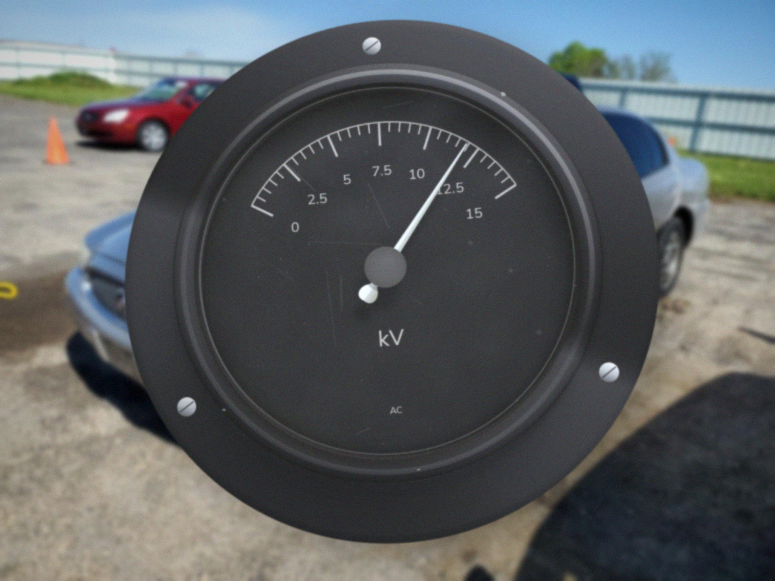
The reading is **12** kV
